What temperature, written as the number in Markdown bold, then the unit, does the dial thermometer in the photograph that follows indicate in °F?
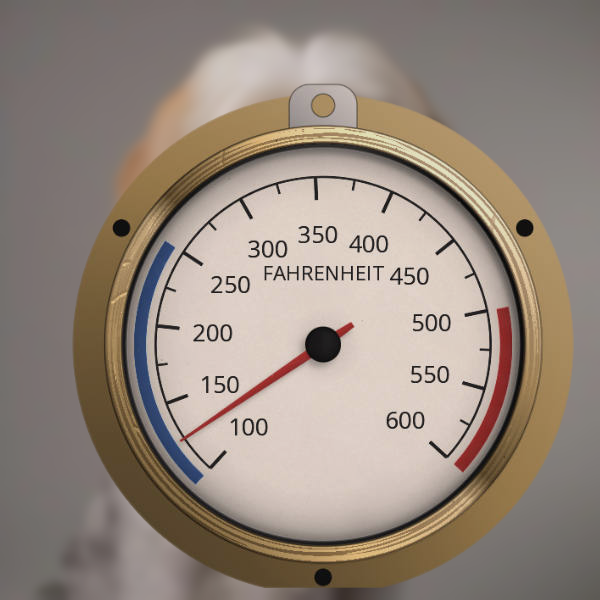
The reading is **125** °F
